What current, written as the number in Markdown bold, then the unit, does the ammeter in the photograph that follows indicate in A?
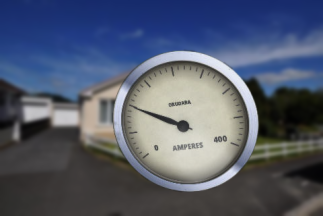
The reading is **100** A
